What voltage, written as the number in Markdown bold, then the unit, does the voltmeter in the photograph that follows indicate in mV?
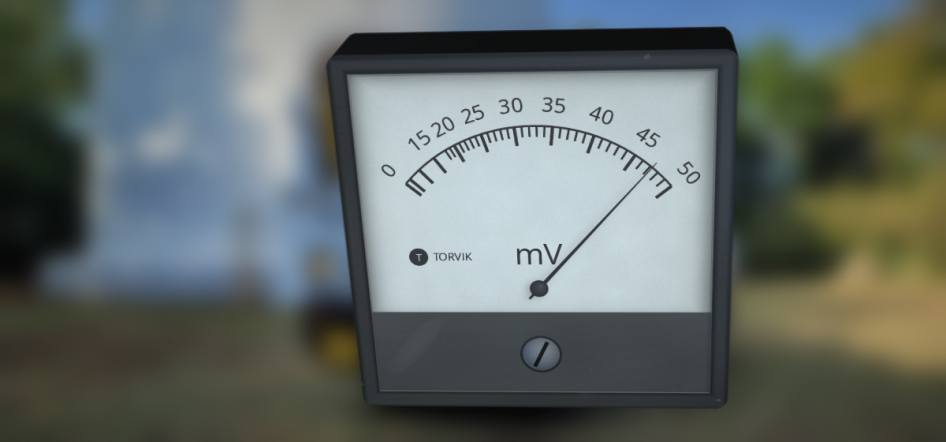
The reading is **47** mV
